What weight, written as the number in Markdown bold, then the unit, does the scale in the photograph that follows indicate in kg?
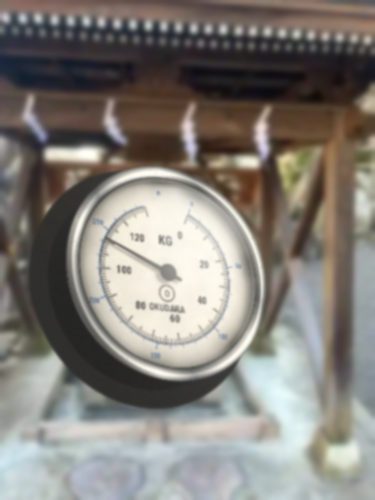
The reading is **110** kg
